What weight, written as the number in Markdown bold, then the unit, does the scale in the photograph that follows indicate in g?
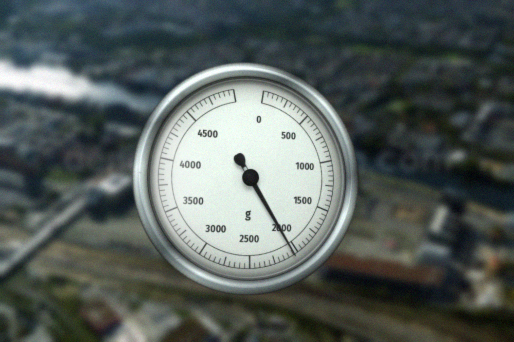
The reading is **2050** g
